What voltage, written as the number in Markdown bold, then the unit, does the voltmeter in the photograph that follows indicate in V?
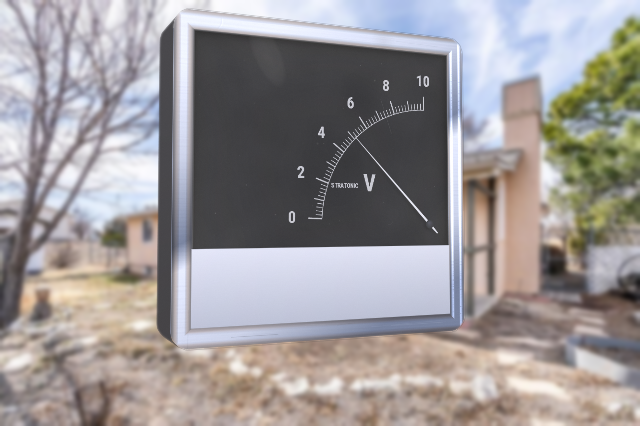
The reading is **5** V
